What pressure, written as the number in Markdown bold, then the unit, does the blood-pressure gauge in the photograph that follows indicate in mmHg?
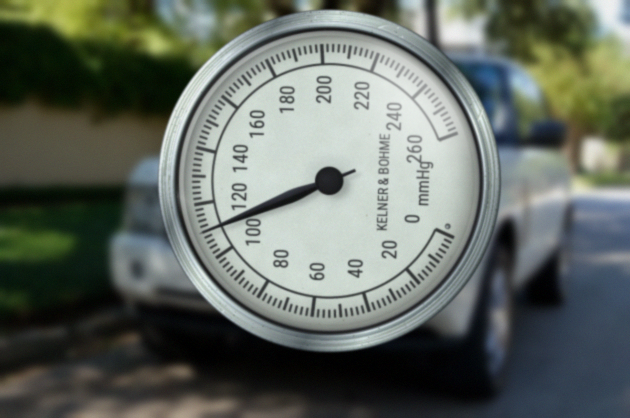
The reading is **110** mmHg
